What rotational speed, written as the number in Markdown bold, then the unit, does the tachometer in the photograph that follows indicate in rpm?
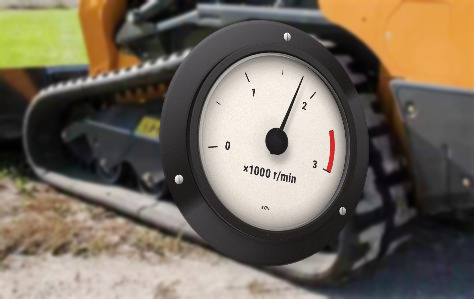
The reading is **1750** rpm
